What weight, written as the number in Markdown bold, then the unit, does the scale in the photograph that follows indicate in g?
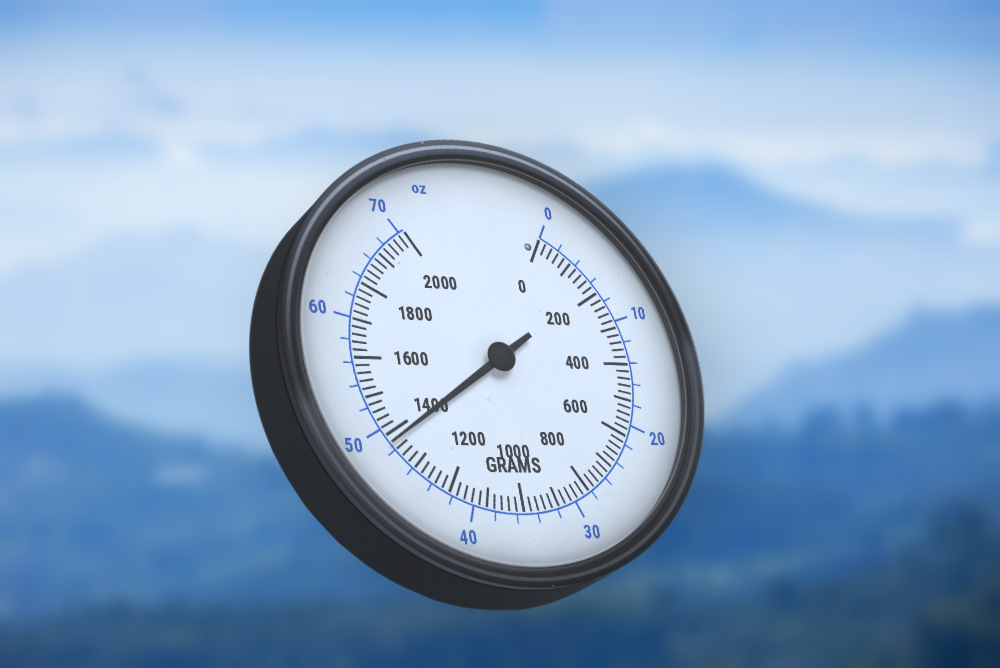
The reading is **1380** g
